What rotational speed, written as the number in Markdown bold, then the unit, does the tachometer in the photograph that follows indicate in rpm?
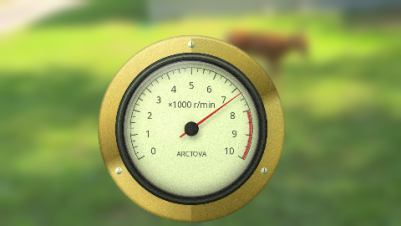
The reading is **7250** rpm
